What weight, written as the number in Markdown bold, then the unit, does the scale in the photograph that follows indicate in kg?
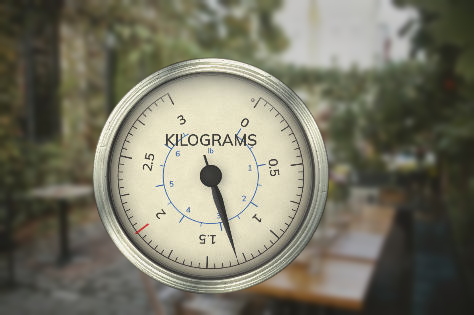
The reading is **1.3** kg
